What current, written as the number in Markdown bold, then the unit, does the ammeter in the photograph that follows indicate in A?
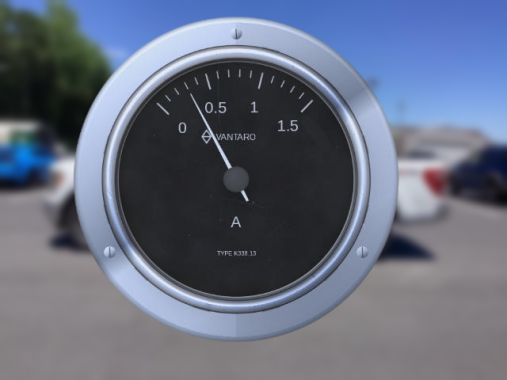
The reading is **0.3** A
